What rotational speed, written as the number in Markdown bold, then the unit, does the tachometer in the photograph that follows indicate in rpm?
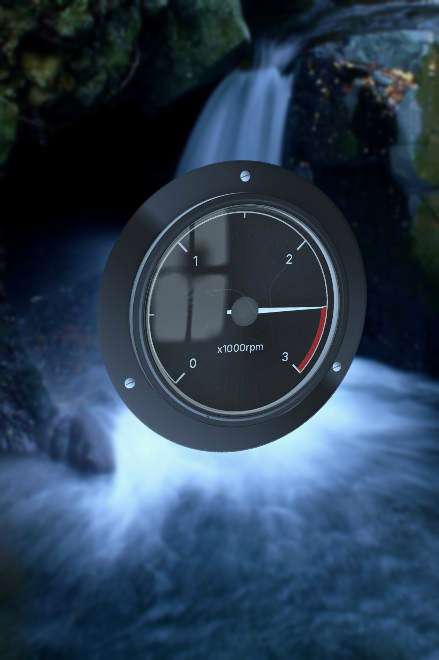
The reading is **2500** rpm
